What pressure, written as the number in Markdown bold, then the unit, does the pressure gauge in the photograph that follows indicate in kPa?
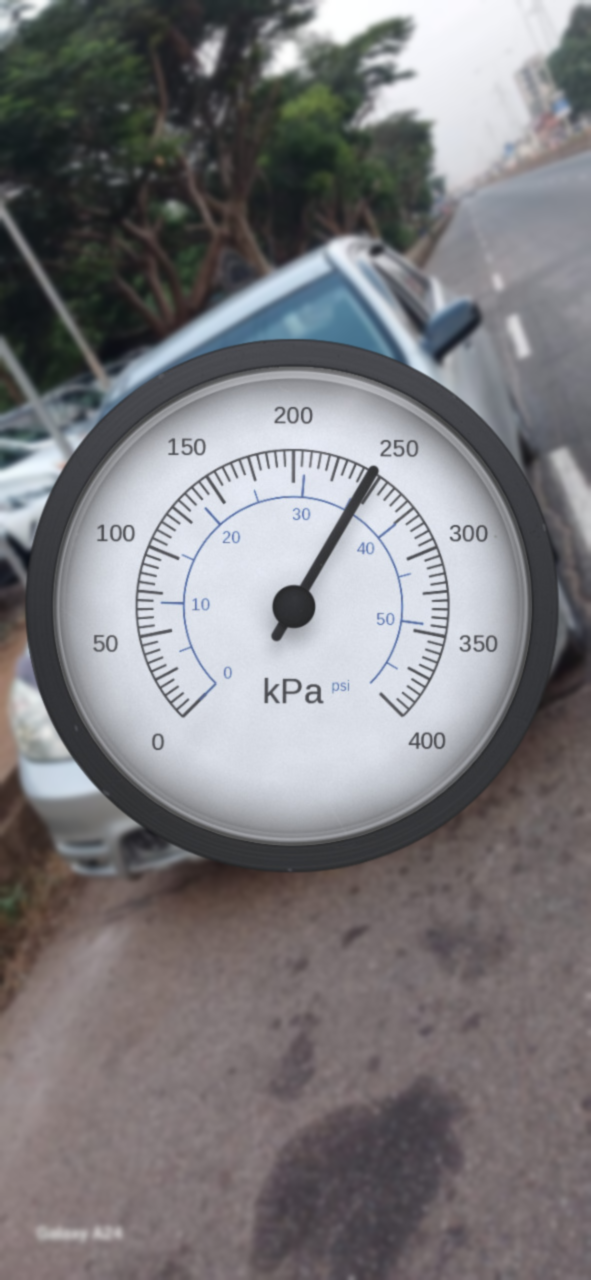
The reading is **245** kPa
